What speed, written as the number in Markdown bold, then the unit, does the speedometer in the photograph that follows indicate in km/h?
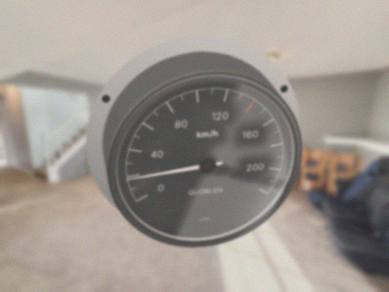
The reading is **20** km/h
